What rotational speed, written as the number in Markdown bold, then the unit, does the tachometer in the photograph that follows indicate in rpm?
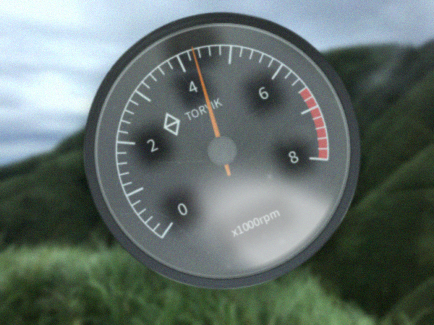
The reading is **4300** rpm
